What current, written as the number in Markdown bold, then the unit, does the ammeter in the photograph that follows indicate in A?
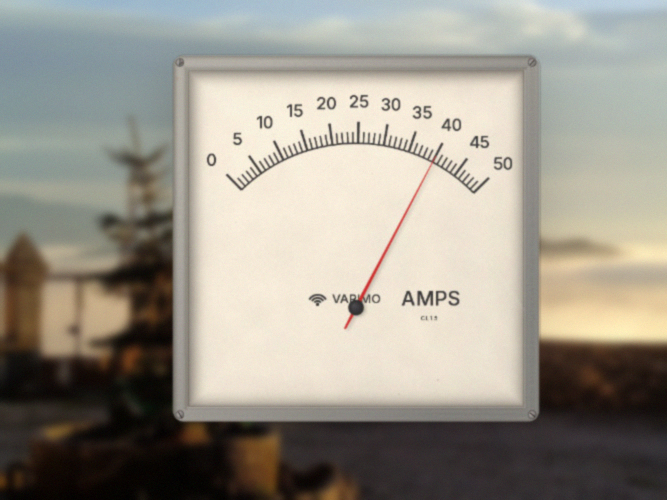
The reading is **40** A
